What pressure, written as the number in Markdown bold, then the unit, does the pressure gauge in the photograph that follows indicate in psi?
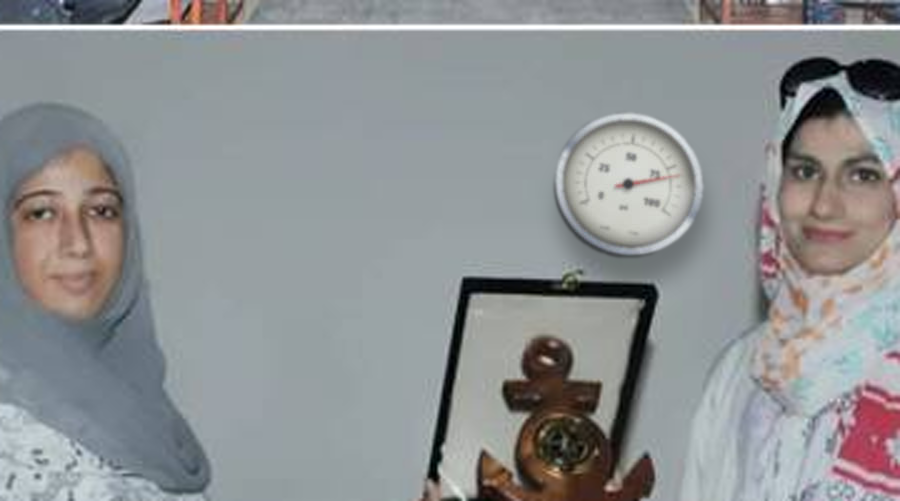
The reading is **80** psi
